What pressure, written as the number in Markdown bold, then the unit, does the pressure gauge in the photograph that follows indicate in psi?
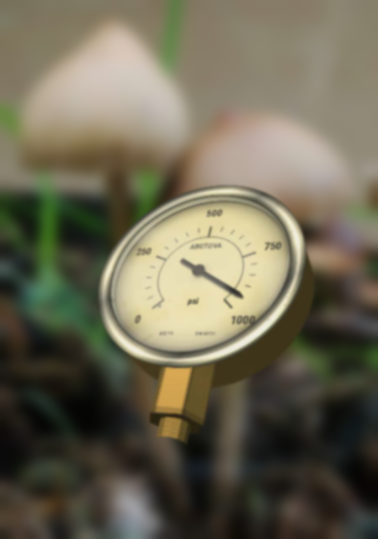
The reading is **950** psi
